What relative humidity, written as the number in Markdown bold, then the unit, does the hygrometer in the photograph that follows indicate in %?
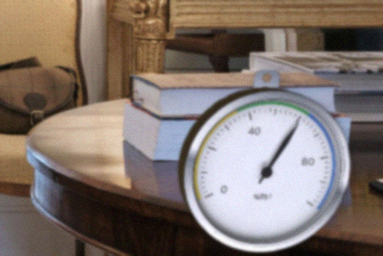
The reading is **60** %
